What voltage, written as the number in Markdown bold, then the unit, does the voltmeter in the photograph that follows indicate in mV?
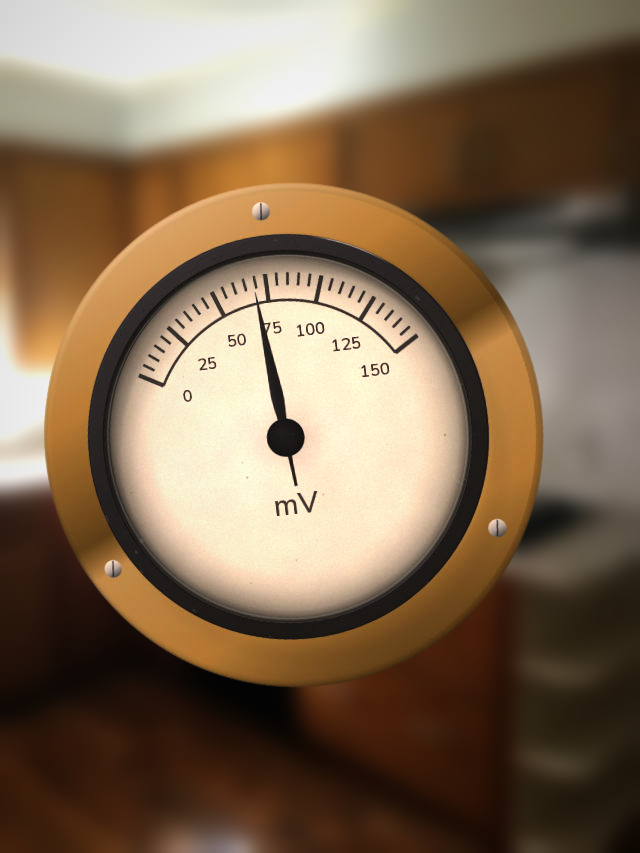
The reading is **70** mV
